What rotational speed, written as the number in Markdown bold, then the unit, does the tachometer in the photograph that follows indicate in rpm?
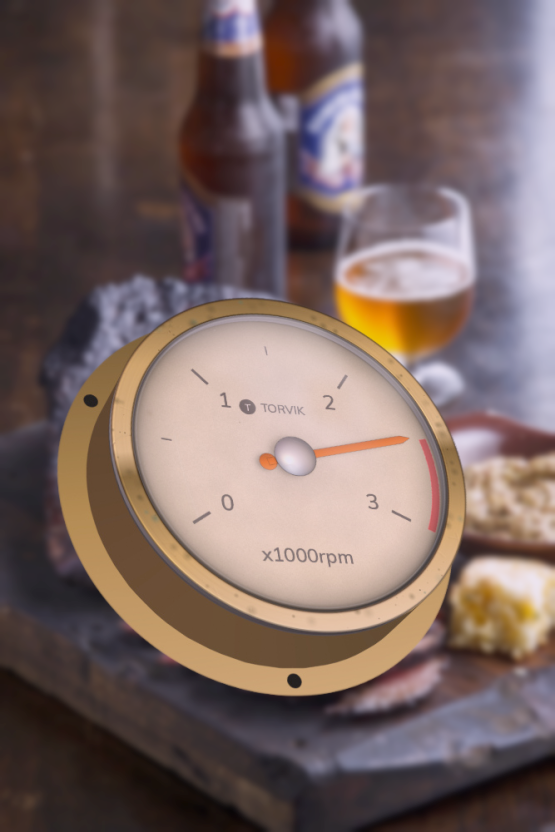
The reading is **2500** rpm
